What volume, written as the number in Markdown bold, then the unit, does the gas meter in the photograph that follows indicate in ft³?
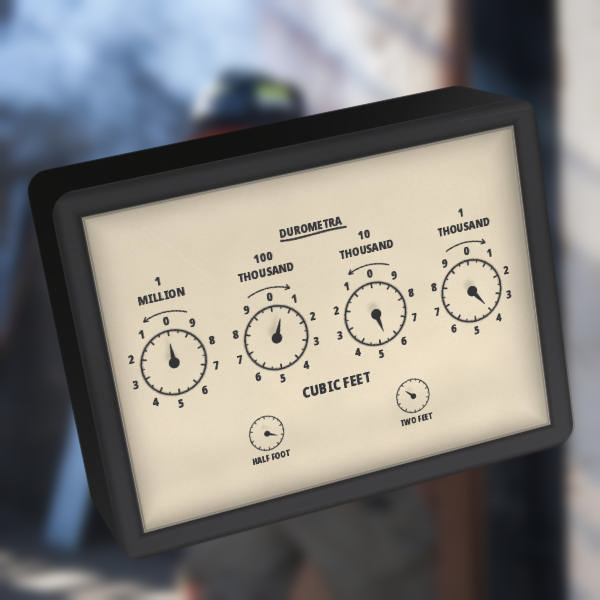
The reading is **5400** ft³
